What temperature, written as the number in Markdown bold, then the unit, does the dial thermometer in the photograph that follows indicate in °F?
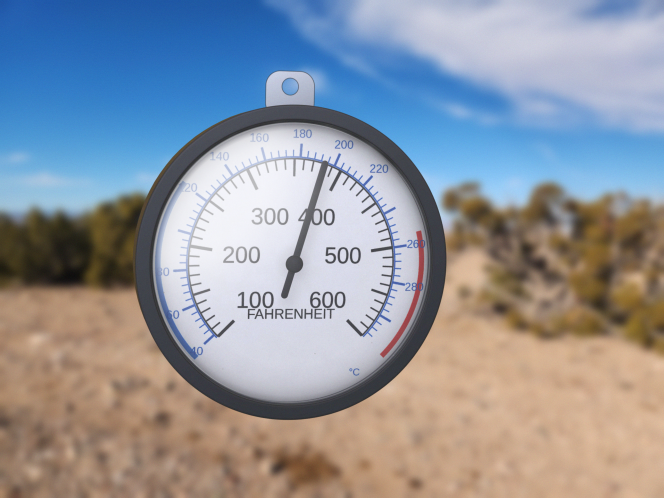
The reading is **380** °F
